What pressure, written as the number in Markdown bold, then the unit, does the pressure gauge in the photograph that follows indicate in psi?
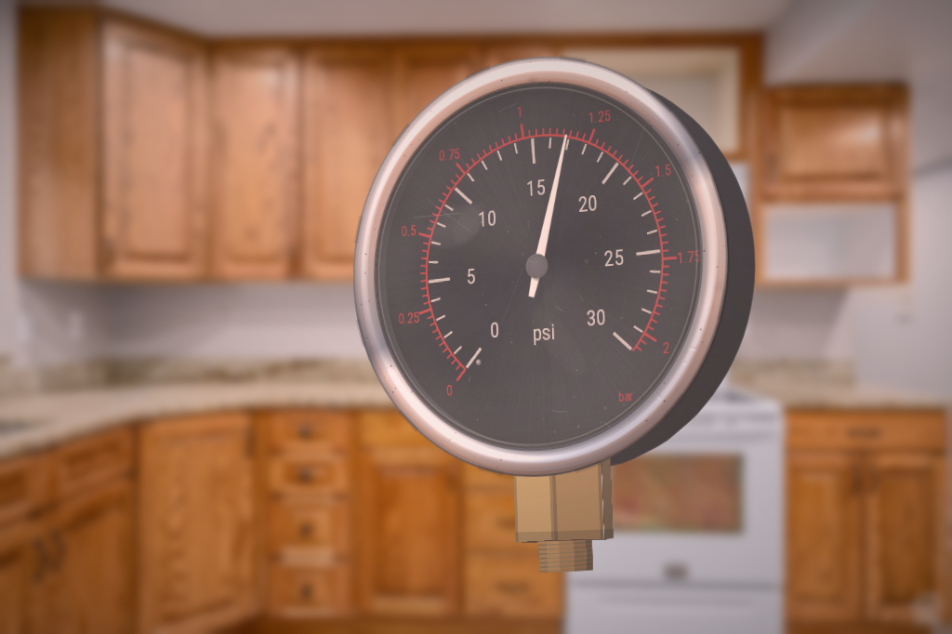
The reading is **17** psi
